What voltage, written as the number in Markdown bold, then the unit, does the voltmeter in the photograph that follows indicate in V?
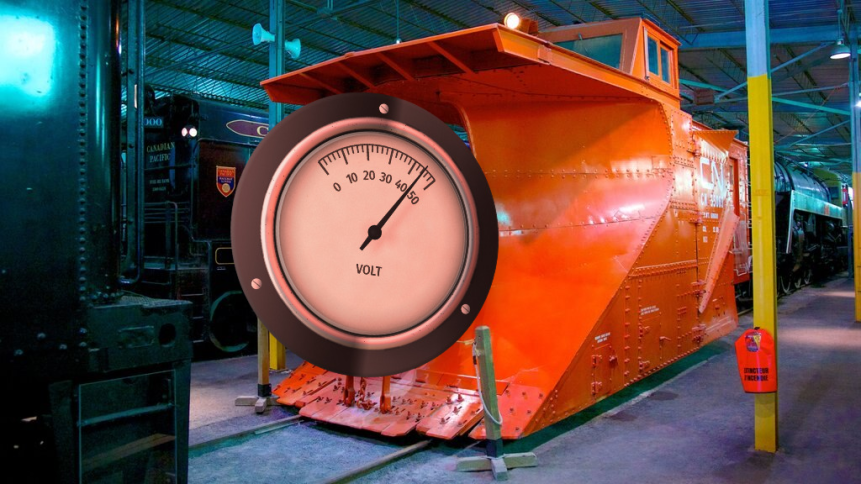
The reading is **44** V
